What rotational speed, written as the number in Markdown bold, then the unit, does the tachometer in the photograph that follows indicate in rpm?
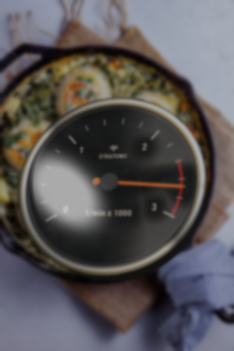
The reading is **2700** rpm
